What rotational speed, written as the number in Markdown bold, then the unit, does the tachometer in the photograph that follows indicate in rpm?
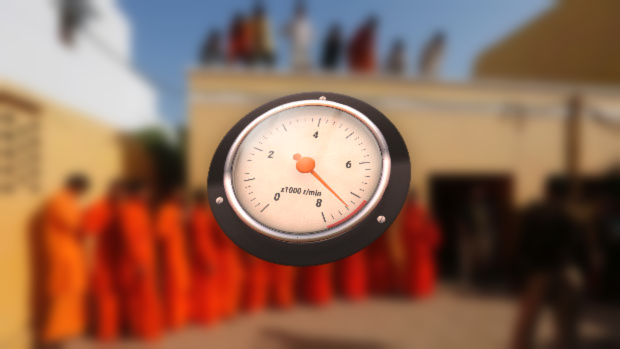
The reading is **7400** rpm
